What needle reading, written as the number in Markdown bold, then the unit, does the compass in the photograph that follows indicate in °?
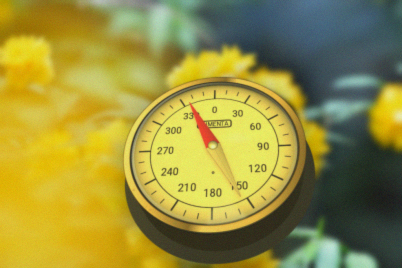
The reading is **335** °
